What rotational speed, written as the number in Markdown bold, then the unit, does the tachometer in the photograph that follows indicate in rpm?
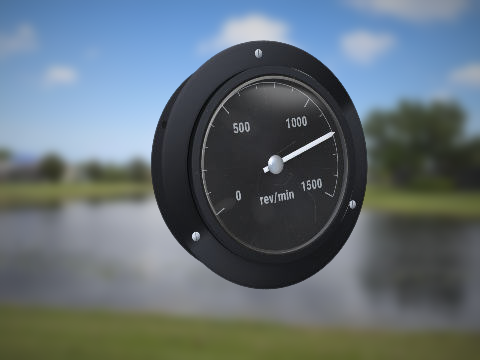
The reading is **1200** rpm
